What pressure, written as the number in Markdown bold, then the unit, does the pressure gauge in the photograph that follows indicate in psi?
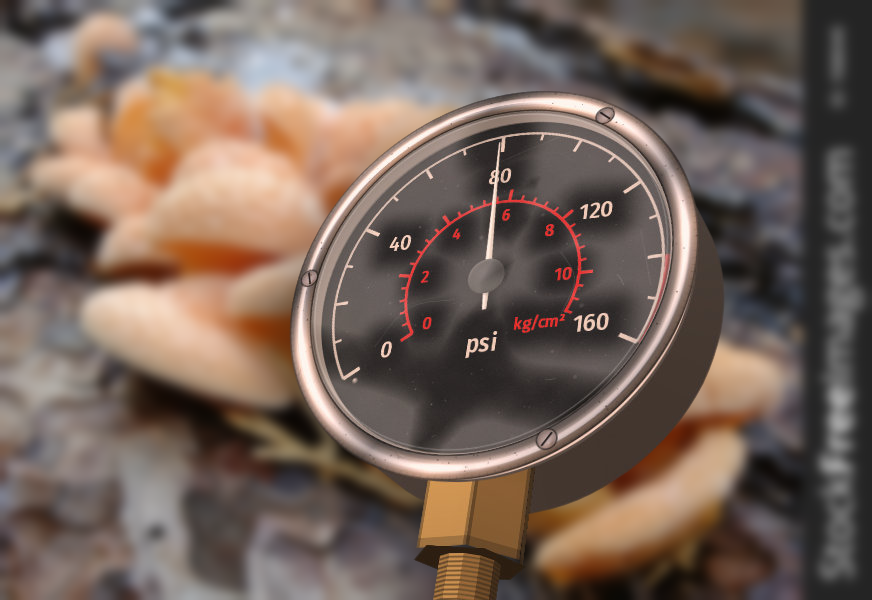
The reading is **80** psi
